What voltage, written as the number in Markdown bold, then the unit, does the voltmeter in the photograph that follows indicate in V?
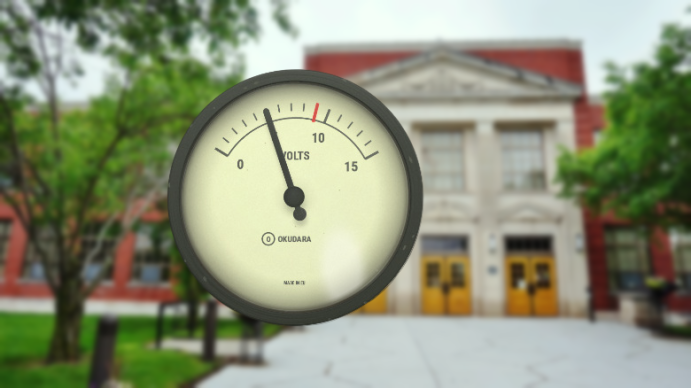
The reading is **5** V
